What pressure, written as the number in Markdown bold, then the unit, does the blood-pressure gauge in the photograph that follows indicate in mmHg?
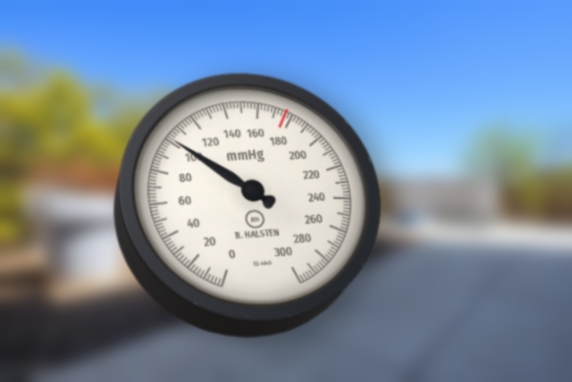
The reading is **100** mmHg
